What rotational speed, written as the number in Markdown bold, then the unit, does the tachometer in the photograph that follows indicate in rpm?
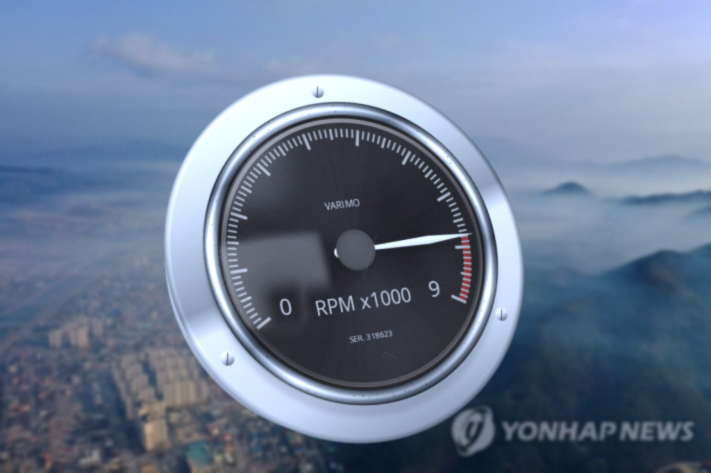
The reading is **7800** rpm
